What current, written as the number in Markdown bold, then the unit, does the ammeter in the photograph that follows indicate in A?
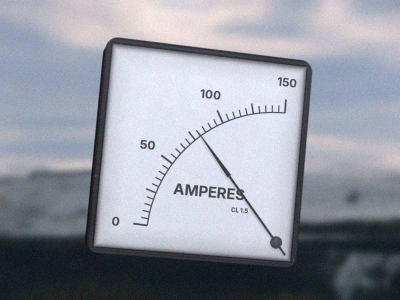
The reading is **80** A
